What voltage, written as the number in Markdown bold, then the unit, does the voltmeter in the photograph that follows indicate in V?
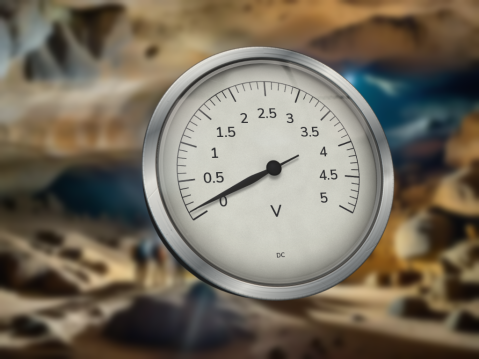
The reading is **0.1** V
